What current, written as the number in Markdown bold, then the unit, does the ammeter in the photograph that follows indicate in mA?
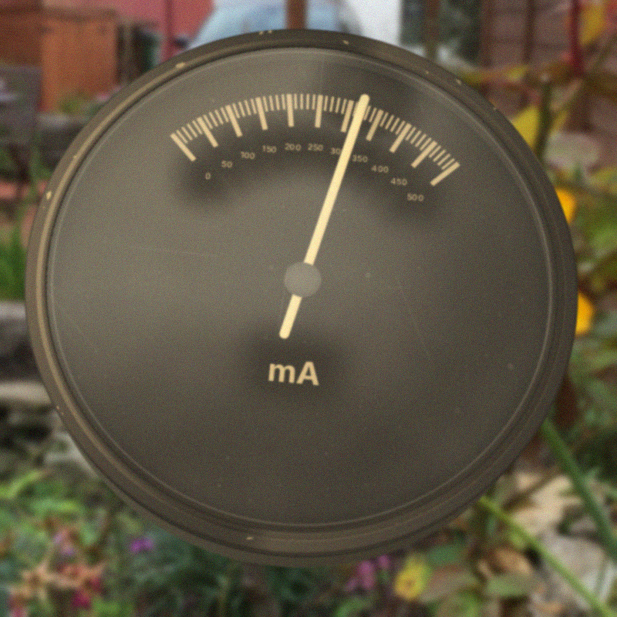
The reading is **320** mA
